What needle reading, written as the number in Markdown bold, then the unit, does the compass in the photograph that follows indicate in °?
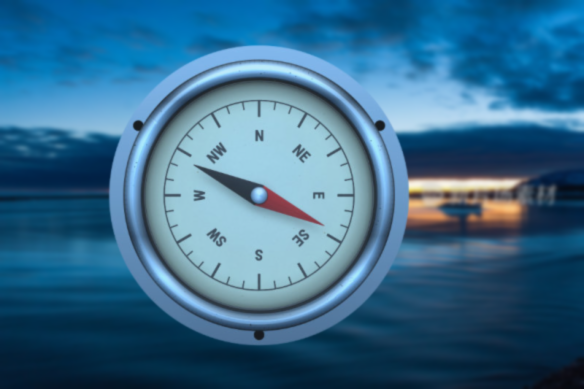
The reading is **115** °
